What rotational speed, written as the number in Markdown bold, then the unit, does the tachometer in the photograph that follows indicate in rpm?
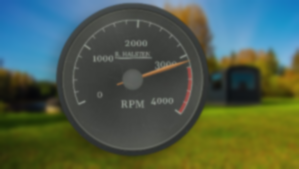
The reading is **3100** rpm
